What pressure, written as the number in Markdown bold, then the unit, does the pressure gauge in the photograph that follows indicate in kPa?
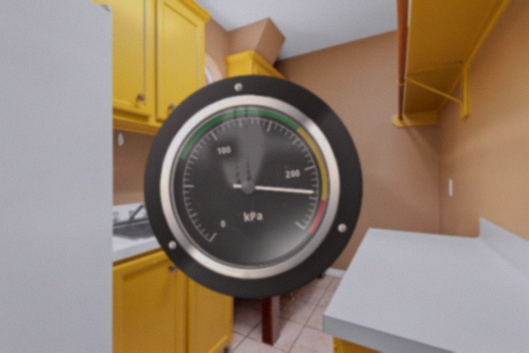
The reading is **220** kPa
